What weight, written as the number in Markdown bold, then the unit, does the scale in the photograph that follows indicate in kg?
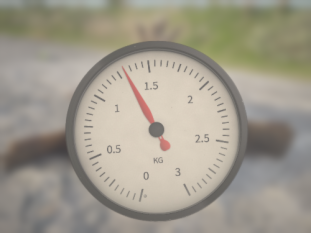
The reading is **1.3** kg
